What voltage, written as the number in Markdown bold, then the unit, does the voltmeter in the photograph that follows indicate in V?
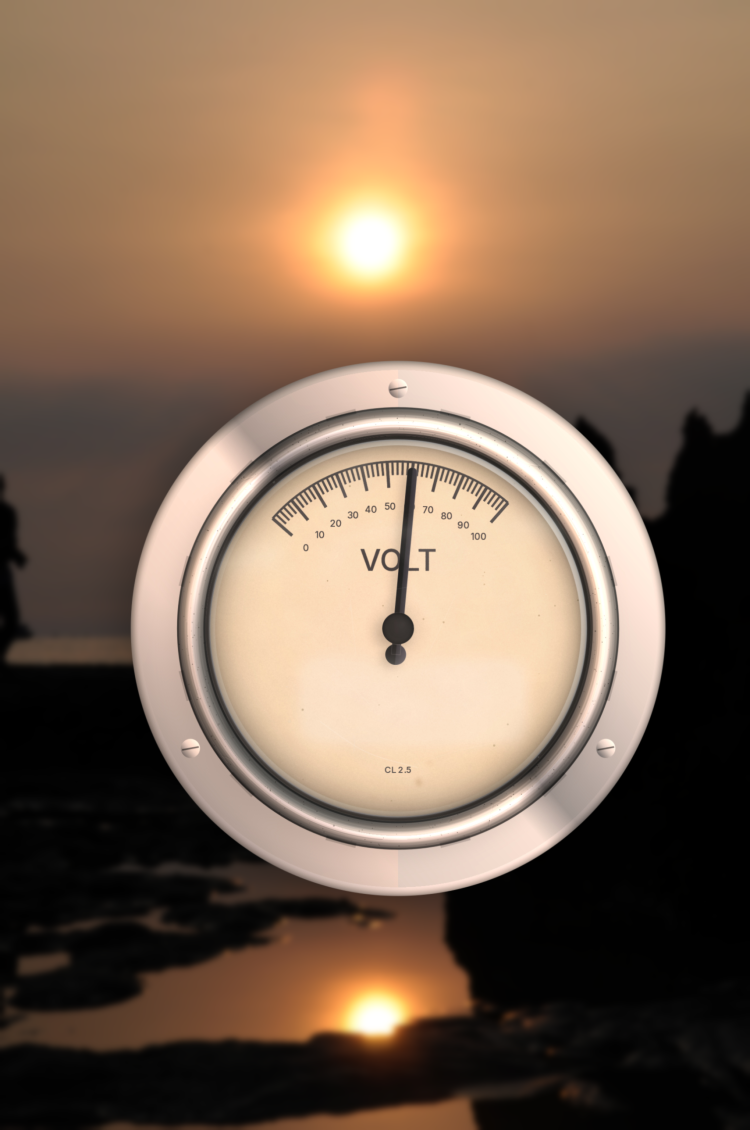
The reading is **60** V
